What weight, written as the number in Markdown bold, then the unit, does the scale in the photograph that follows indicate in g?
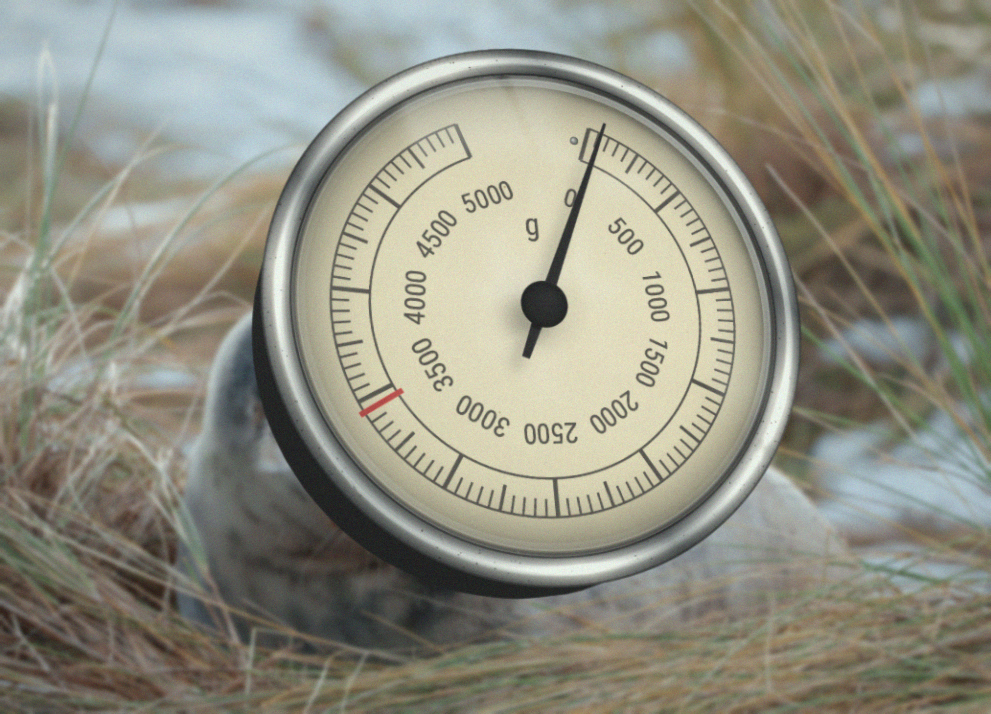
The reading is **50** g
